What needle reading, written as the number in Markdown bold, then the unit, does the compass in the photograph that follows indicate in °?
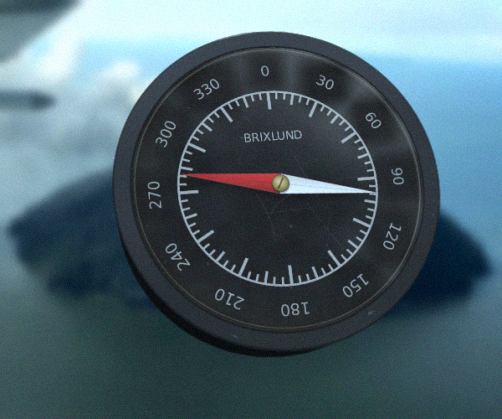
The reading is **280** °
